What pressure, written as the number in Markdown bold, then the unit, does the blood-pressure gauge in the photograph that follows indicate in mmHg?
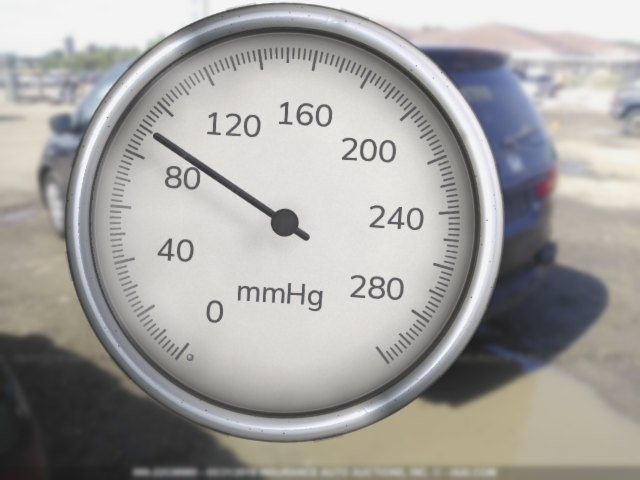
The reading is **90** mmHg
